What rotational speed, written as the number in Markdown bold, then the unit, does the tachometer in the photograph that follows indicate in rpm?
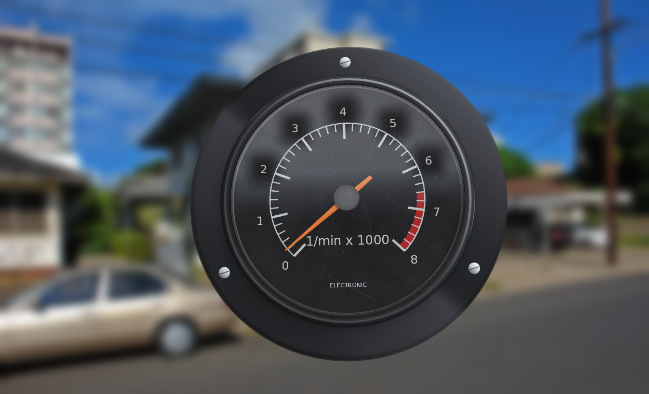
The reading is **200** rpm
